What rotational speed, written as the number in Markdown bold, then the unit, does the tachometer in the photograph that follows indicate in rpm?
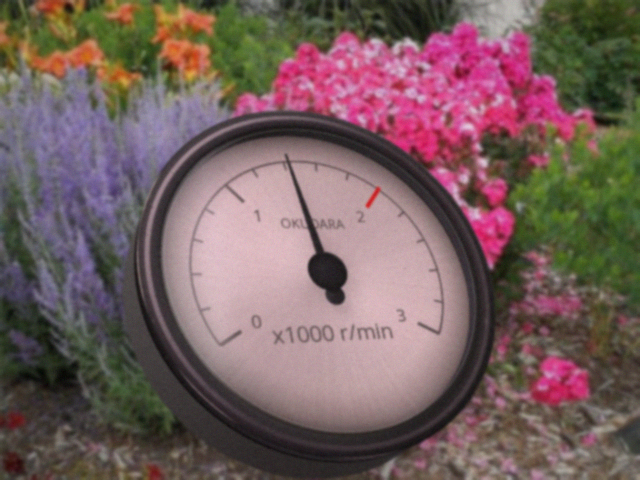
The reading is **1400** rpm
